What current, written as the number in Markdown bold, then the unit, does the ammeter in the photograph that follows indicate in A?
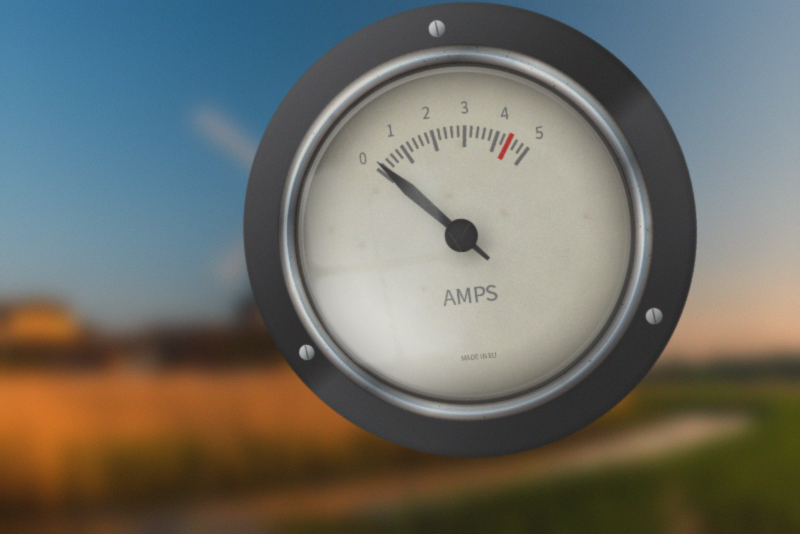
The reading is **0.2** A
